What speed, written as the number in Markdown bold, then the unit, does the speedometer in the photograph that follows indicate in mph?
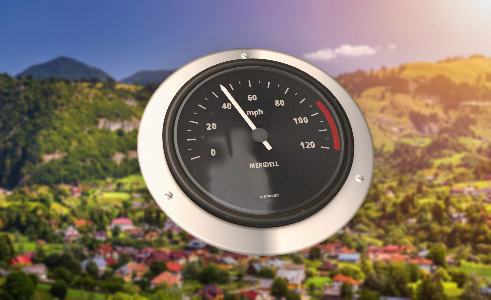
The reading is **45** mph
